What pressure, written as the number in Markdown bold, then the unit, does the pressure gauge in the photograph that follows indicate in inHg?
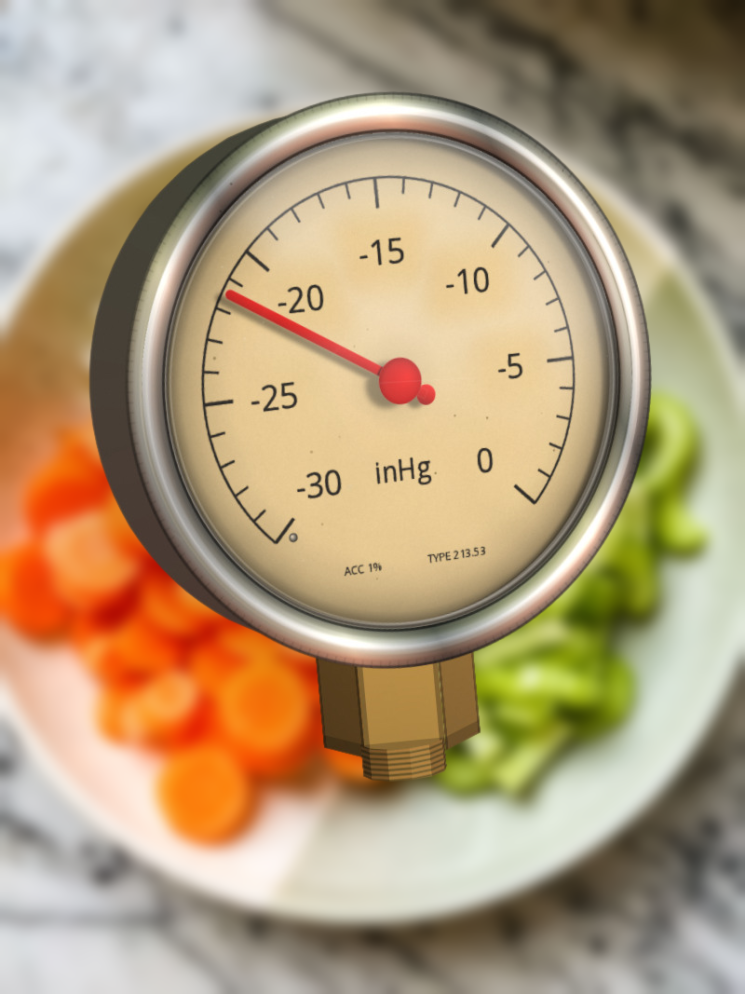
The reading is **-21.5** inHg
